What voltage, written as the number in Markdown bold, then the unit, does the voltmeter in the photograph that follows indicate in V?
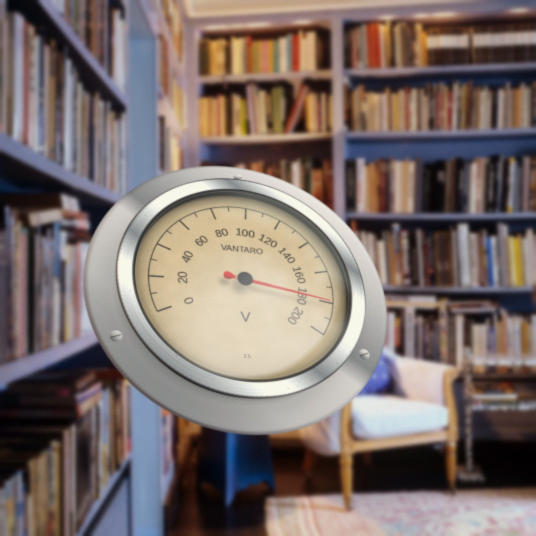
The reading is **180** V
